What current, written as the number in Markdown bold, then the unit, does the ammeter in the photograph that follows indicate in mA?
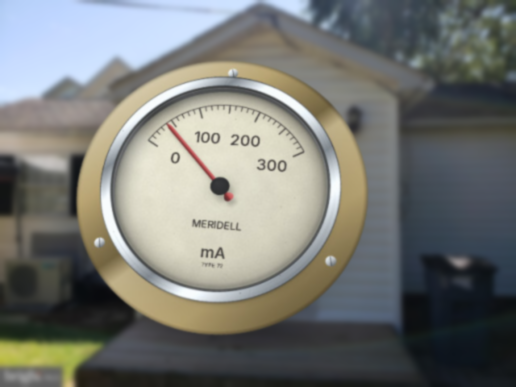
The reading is **40** mA
